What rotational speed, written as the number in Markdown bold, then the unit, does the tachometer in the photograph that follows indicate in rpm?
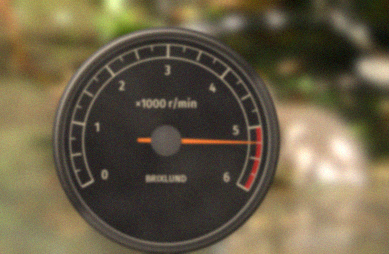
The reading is **5250** rpm
